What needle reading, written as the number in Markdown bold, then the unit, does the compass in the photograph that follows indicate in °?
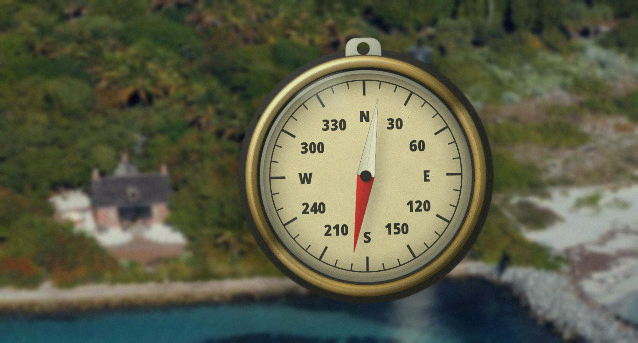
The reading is **190** °
